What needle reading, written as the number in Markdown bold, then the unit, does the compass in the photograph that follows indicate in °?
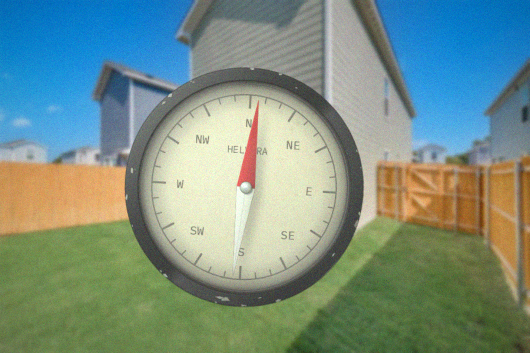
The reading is **5** °
